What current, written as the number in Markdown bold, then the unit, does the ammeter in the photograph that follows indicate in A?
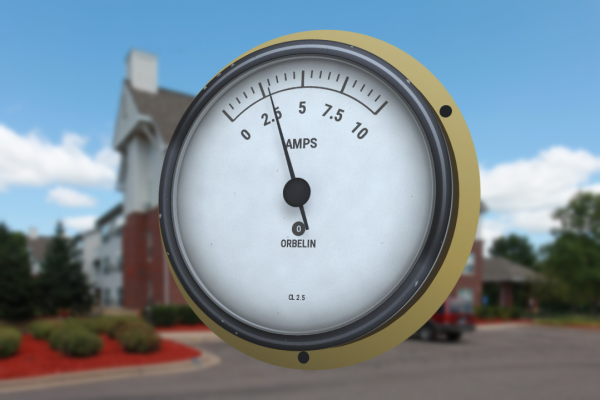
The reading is **3** A
